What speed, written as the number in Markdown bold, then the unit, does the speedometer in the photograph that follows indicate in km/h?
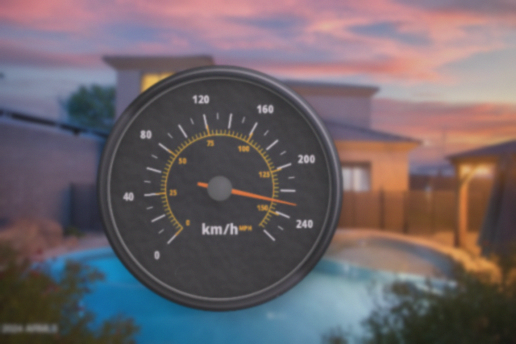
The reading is **230** km/h
